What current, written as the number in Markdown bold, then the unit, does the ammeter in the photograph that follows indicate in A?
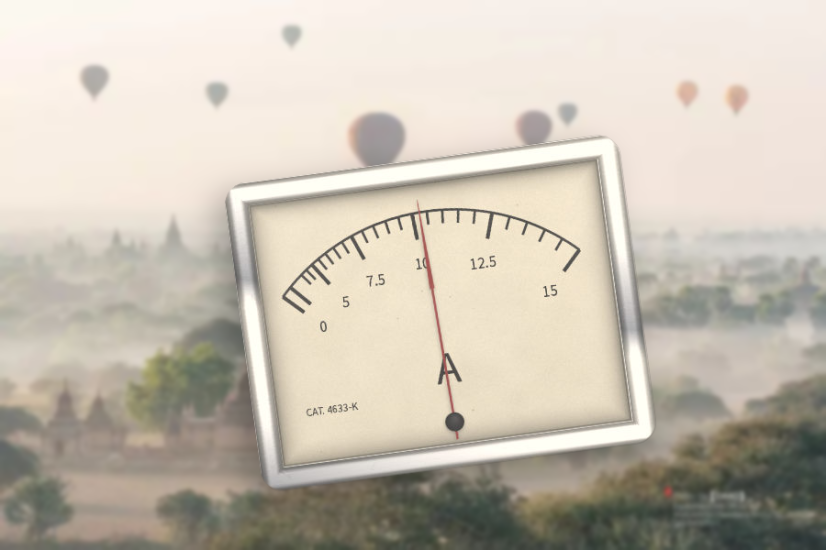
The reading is **10.25** A
